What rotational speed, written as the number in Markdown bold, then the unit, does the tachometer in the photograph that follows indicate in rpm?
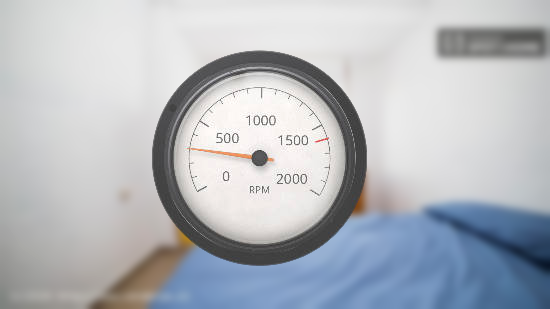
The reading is **300** rpm
